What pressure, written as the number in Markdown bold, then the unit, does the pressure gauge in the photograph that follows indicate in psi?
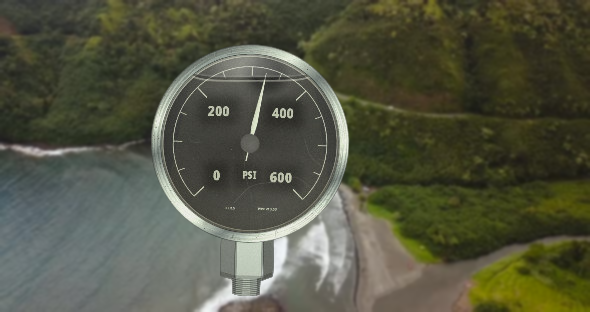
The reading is **325** psi
